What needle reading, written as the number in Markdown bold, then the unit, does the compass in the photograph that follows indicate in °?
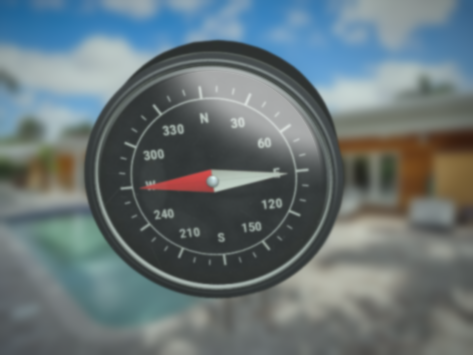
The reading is **270** °
